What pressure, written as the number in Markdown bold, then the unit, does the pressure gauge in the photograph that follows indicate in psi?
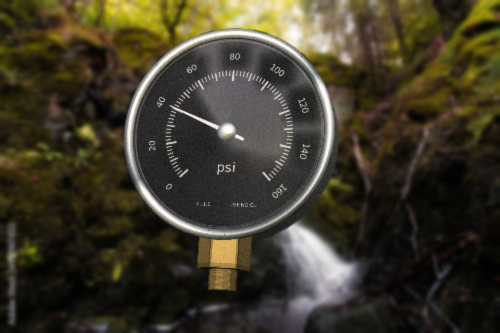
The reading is **40** psi
